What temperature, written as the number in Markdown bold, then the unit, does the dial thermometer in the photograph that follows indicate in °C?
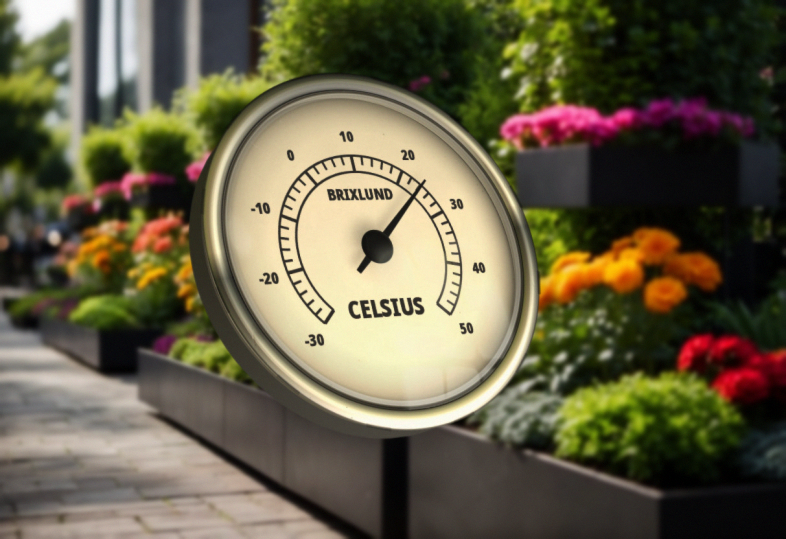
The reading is **24** °C
